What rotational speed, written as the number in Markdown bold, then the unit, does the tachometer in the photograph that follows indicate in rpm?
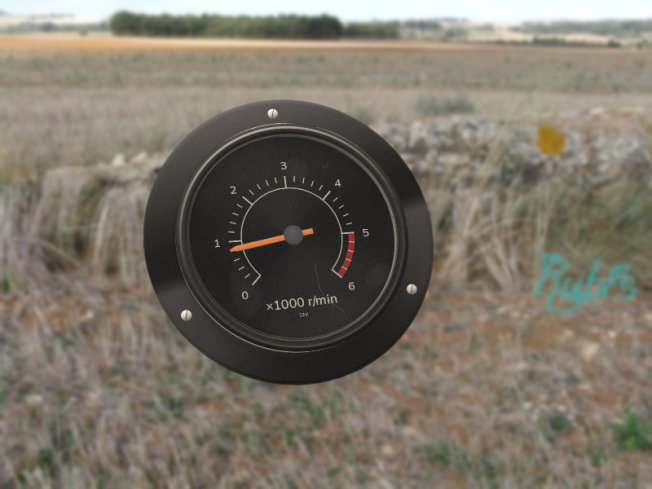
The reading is **800** rpm
